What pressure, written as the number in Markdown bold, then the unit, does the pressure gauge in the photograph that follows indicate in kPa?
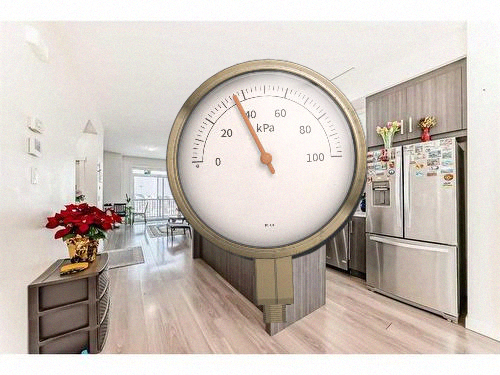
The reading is **36** kPa
